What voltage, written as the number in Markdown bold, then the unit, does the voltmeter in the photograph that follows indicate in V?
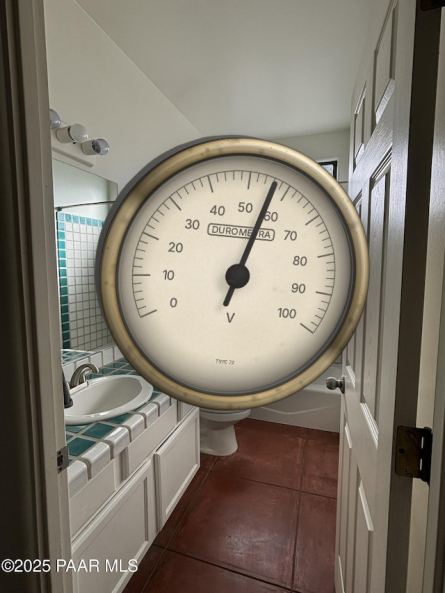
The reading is **56** V
